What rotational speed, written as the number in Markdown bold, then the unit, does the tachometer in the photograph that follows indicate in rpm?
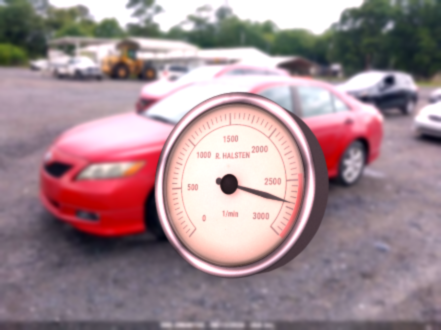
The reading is **2700** rpm
